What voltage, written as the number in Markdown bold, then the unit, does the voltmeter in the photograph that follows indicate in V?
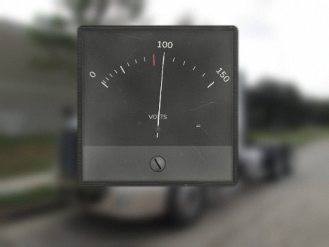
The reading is **100** V
